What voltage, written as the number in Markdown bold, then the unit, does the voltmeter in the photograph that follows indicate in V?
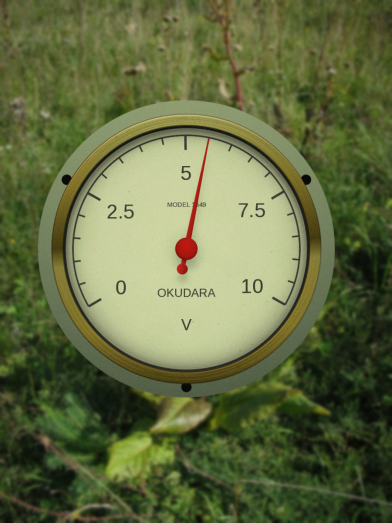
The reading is **5.5** V
